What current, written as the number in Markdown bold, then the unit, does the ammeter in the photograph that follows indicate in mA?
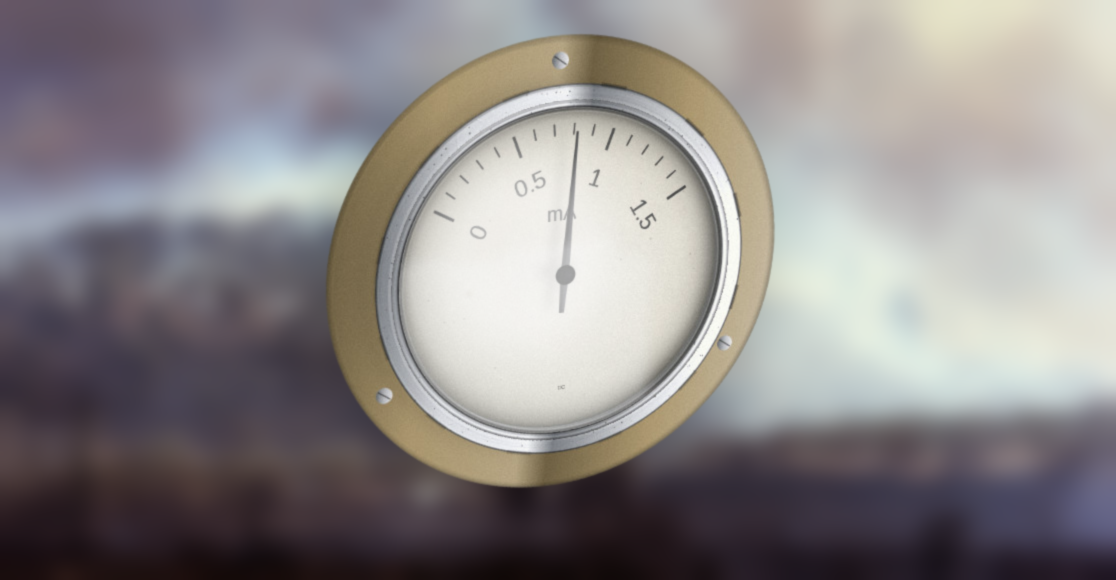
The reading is **0.8** mA
